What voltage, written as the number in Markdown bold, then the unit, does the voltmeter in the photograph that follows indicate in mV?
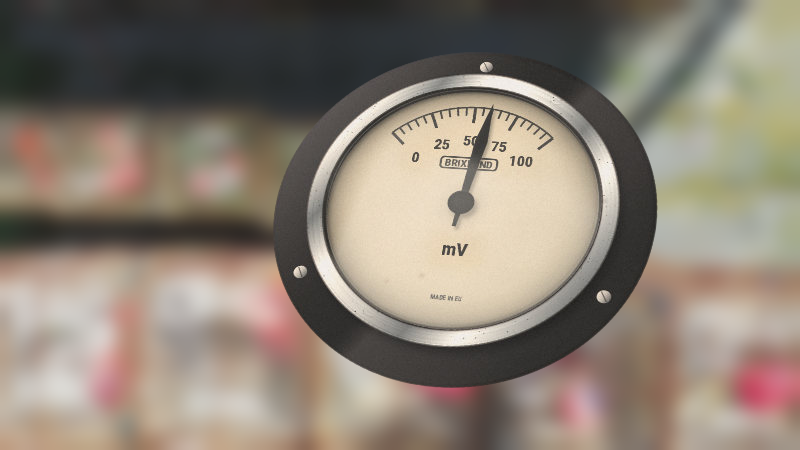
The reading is **60** mV
